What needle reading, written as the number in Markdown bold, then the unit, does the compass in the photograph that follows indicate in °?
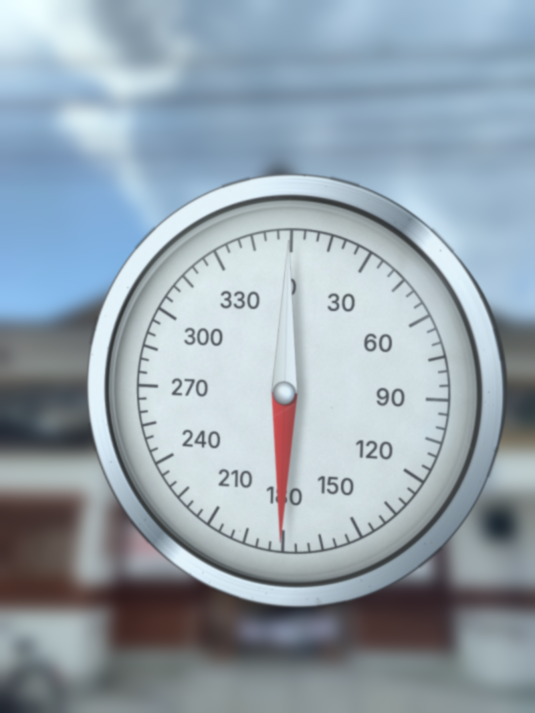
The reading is **180** °
